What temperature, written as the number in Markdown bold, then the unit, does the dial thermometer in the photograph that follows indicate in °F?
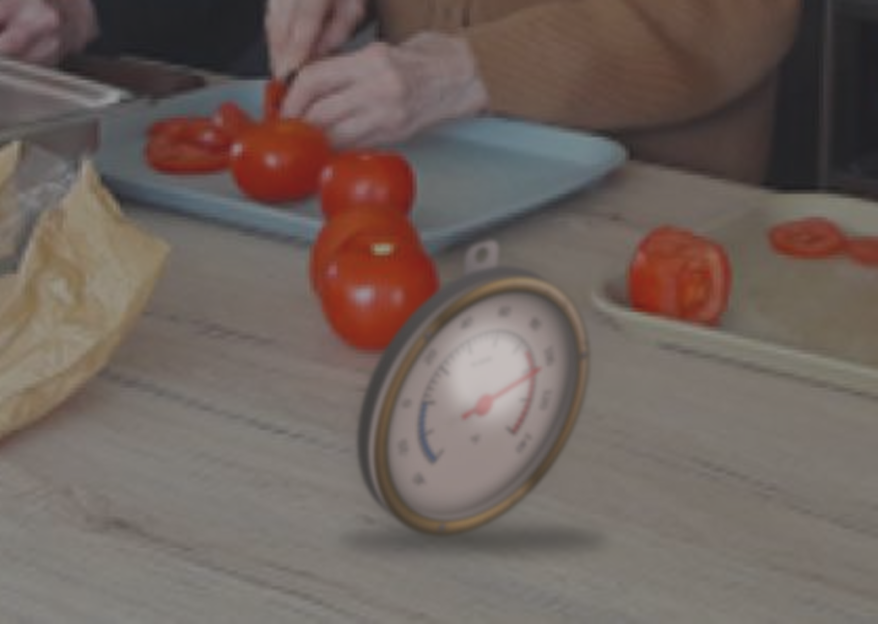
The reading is **100** °F
